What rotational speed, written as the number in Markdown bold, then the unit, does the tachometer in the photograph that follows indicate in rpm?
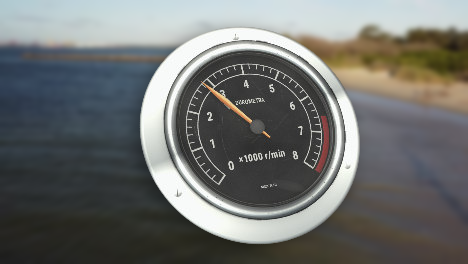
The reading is **2800** rpm
